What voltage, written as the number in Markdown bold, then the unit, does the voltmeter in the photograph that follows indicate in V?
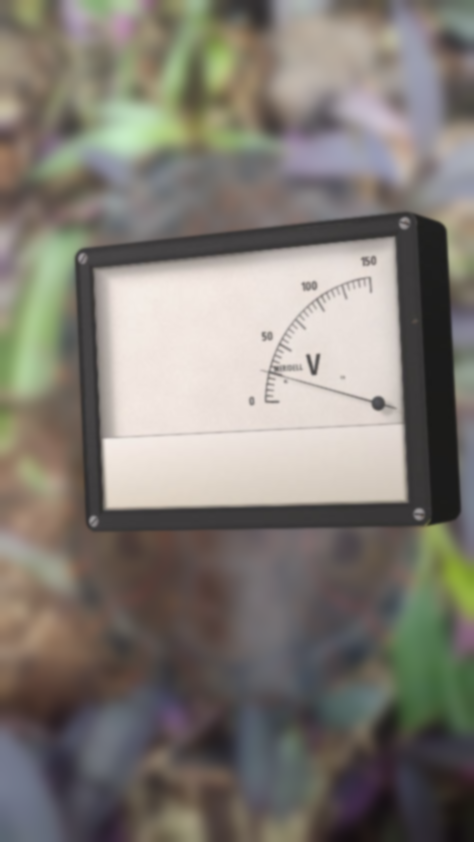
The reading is **25** V
